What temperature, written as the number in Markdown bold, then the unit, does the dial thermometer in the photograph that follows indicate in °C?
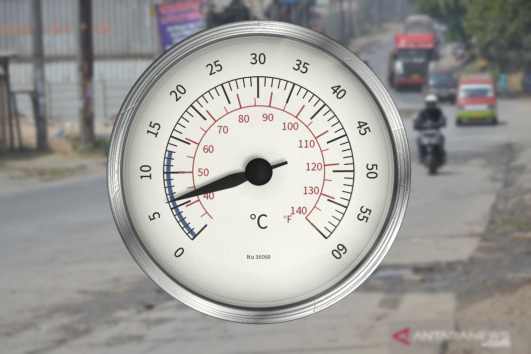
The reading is **6** °C
